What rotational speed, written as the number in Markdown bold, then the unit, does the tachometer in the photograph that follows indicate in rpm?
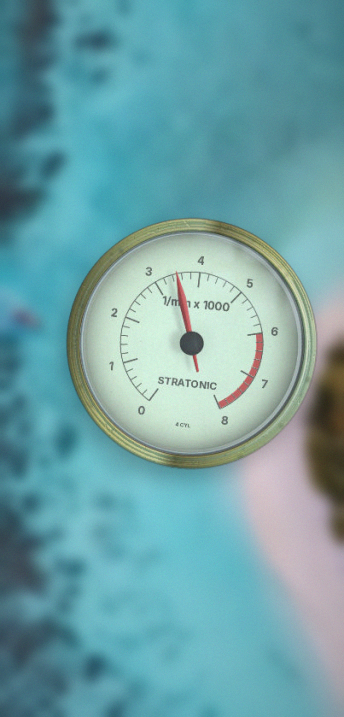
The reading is **3500** rpm
